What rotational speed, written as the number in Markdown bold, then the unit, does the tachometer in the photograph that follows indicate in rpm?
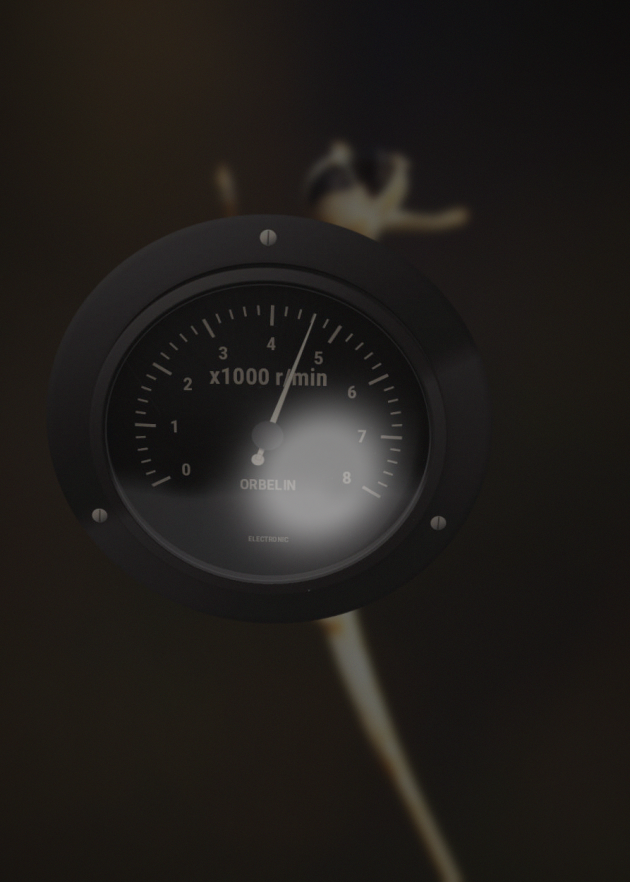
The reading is **4600** rpm
